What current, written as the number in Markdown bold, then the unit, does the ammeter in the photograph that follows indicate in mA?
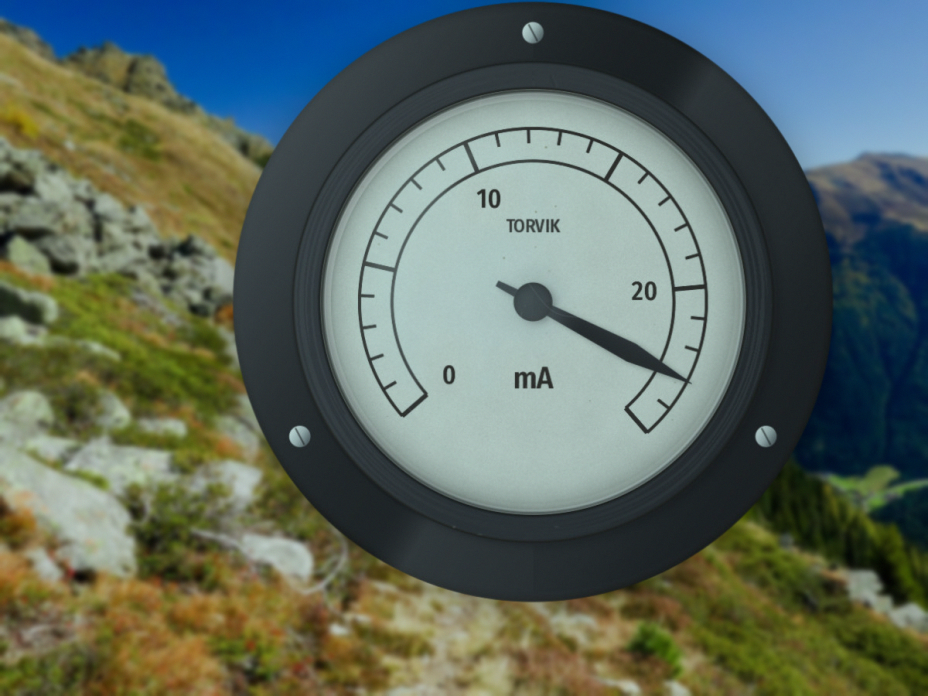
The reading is **23** mA
